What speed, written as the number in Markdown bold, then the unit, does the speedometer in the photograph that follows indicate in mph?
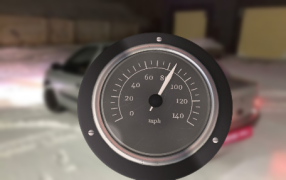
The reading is **85** mph
